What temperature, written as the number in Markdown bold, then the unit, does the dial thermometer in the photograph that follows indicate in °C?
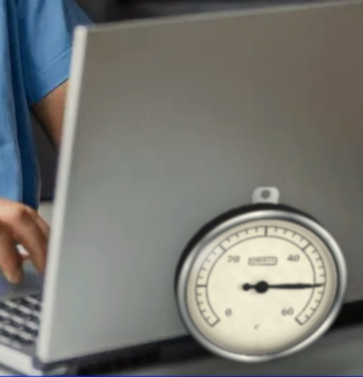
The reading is **50** °C
